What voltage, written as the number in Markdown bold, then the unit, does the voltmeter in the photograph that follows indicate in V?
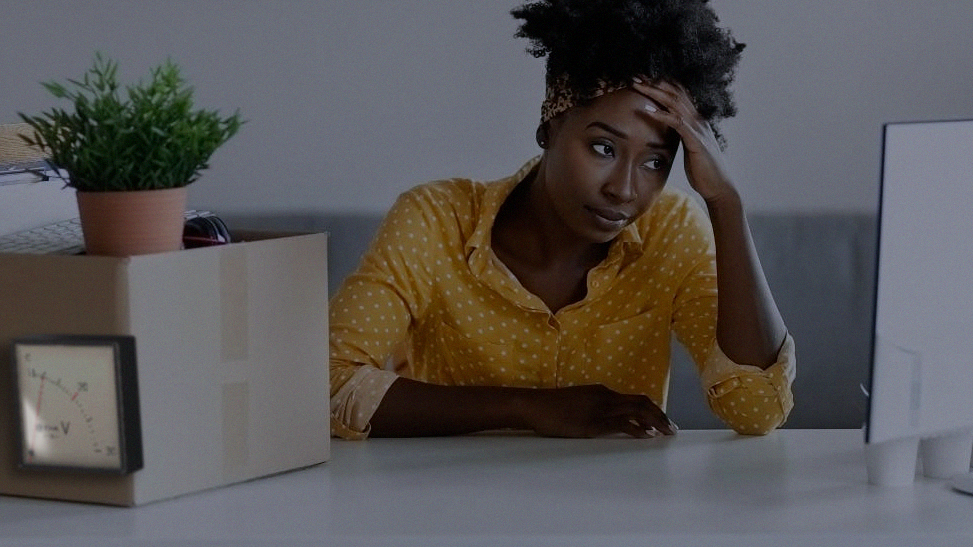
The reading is **10** V
